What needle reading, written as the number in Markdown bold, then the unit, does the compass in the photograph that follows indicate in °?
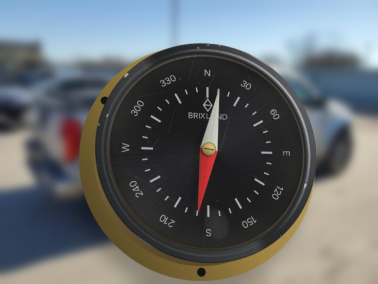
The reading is **190** °
